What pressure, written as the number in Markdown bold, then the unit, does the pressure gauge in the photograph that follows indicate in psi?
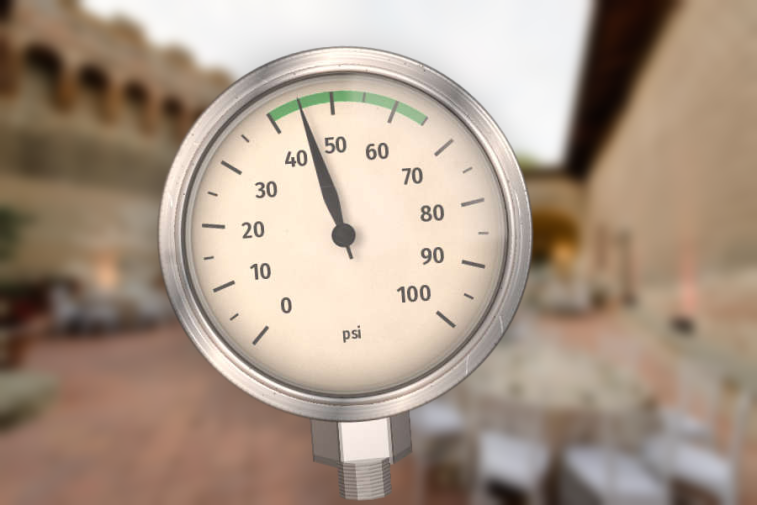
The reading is **45** psi
